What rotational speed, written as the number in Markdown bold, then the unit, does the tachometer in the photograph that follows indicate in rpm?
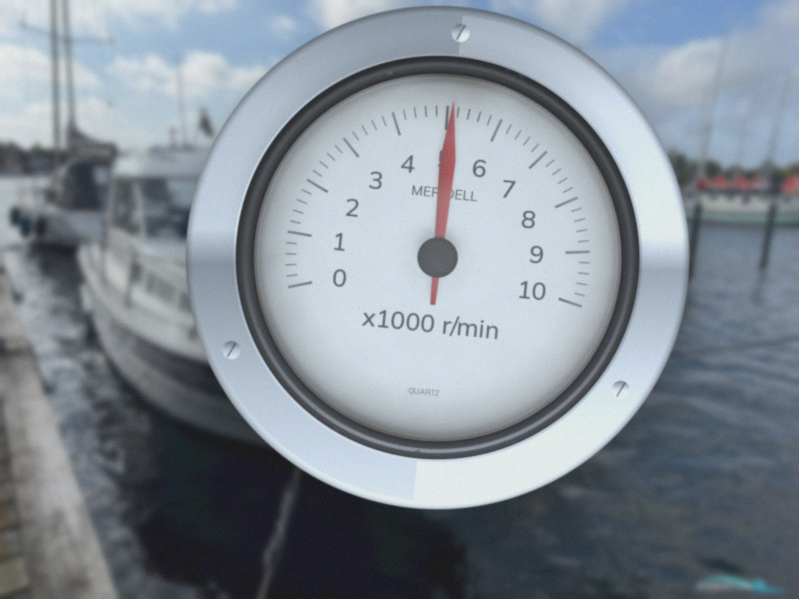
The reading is **5100** rpm
